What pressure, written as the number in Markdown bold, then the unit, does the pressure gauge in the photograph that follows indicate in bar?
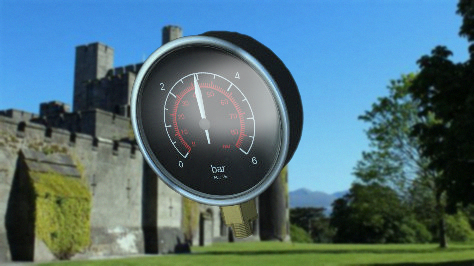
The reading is **3** bar
